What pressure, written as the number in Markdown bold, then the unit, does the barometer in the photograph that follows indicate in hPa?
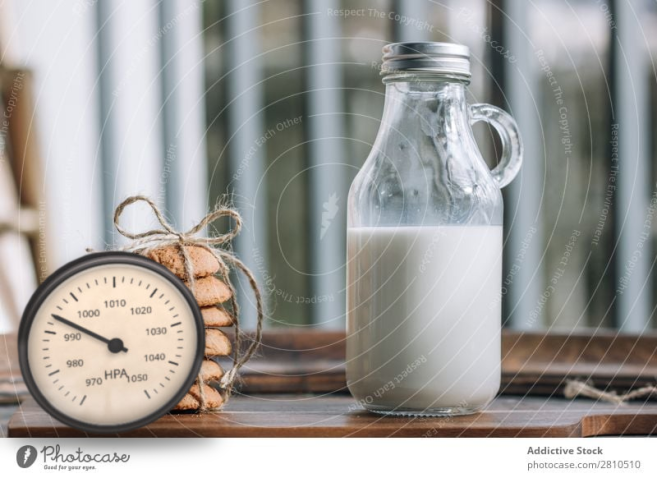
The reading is **994** hPa
